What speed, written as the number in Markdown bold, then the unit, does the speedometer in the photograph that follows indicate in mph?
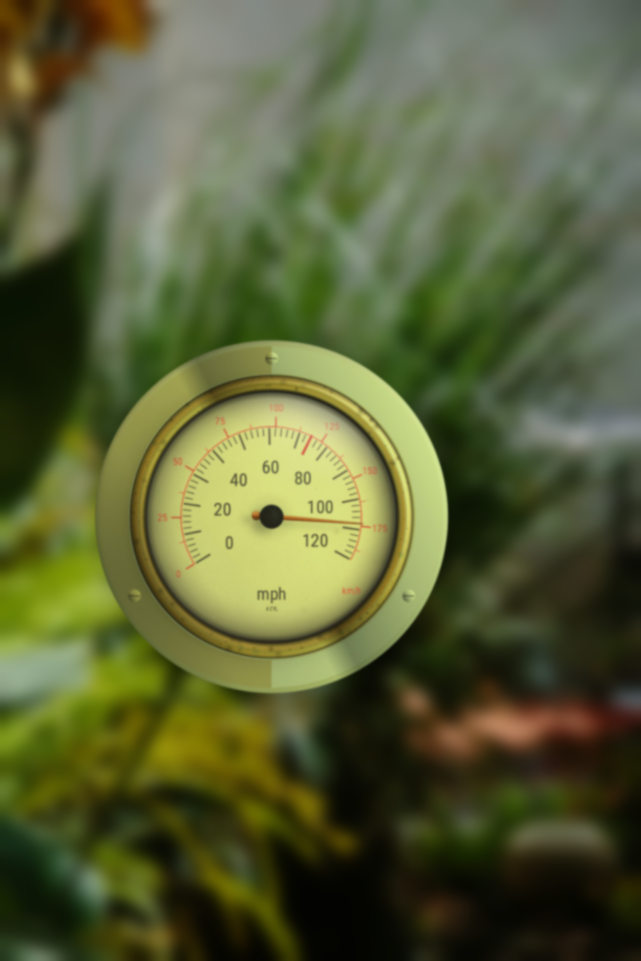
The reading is **108** mph
